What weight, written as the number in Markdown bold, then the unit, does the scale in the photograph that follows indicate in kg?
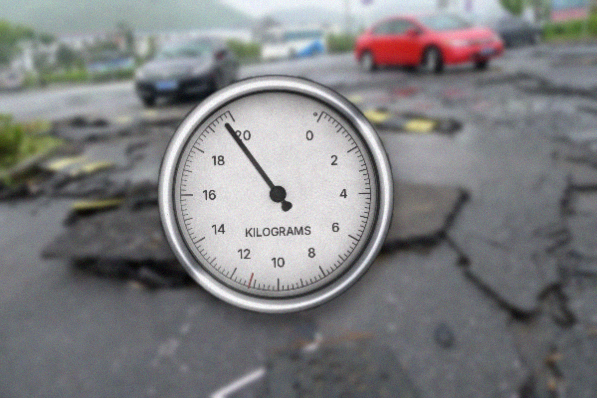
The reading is **19.6** kg
